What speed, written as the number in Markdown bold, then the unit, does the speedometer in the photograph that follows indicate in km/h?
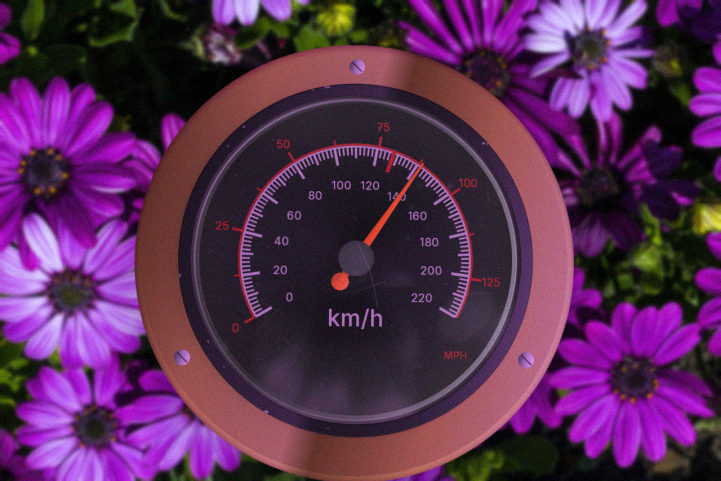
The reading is **142** km/h
